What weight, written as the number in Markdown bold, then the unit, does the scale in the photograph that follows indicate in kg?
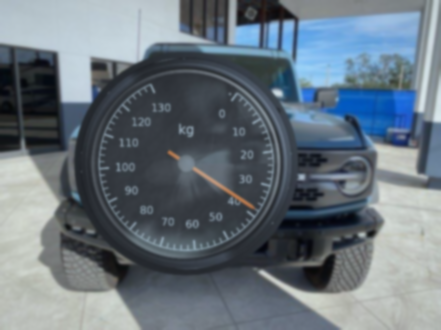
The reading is **38** kg
